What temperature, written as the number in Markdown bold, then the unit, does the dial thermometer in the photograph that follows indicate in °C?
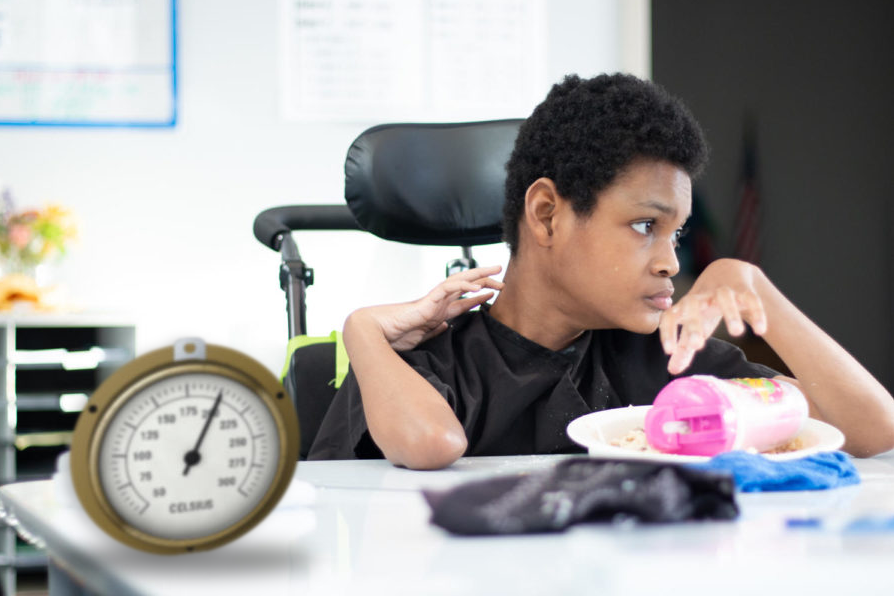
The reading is **200** °C
